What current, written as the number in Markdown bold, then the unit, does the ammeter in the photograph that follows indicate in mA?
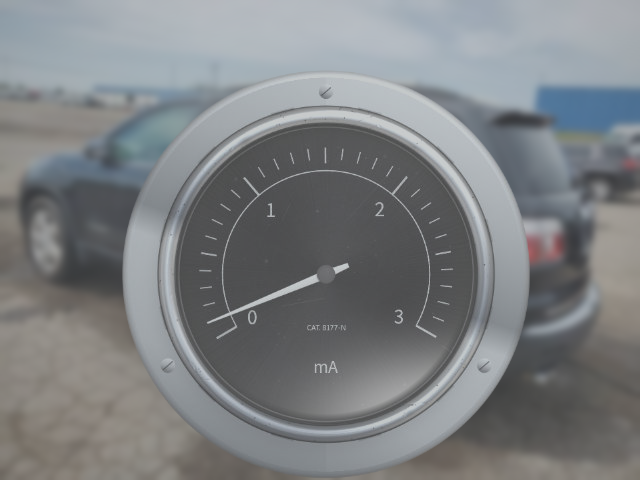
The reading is **0.1** mA
